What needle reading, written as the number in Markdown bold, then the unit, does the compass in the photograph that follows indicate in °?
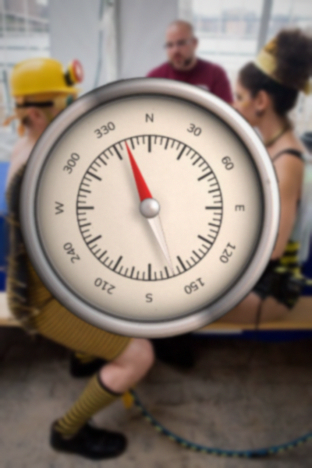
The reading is **340** °
